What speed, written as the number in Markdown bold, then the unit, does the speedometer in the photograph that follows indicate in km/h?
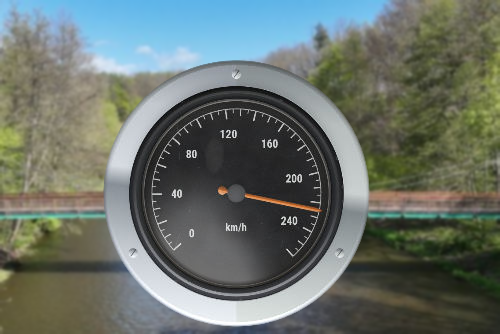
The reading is **225** km/h
